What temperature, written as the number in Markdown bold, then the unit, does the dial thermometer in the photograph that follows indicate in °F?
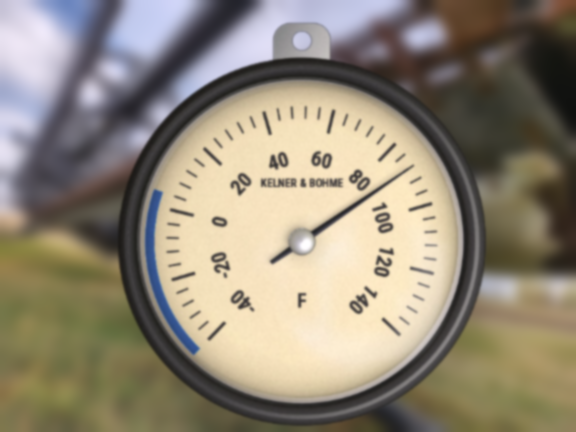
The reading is **88** °F
